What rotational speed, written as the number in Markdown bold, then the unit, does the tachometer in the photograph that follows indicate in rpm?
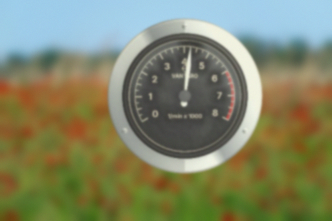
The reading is **4250** rpm
